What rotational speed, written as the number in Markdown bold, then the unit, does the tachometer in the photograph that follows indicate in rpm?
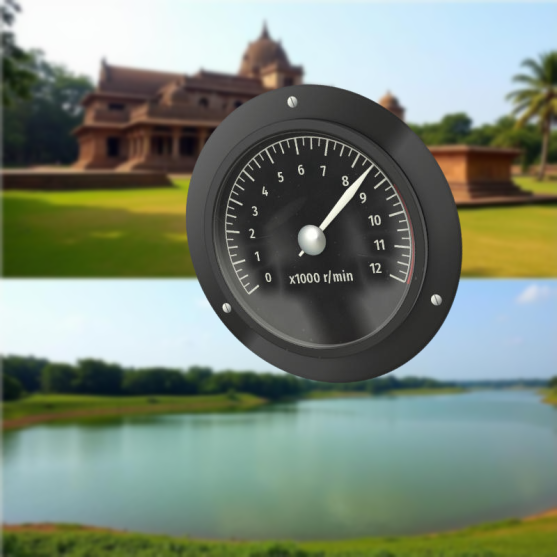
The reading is **8500** rpm
